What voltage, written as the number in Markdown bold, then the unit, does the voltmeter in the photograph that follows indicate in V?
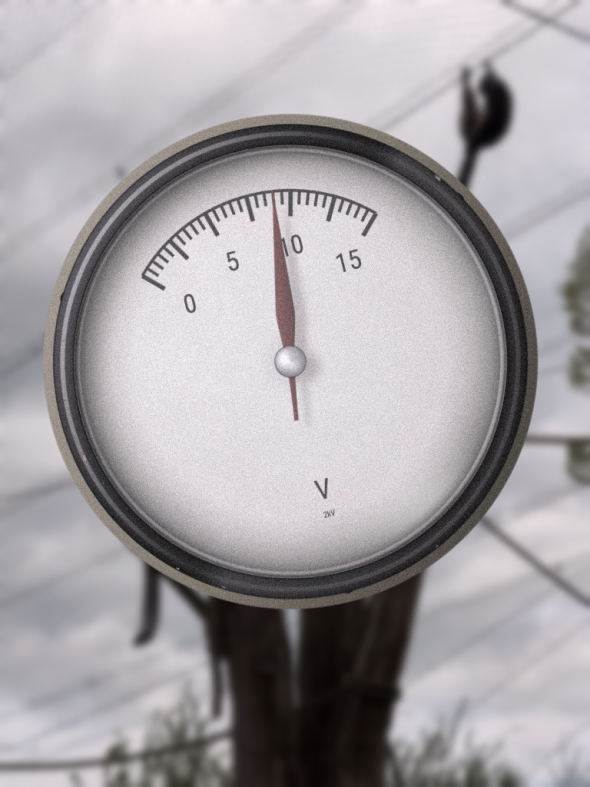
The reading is **9** V
